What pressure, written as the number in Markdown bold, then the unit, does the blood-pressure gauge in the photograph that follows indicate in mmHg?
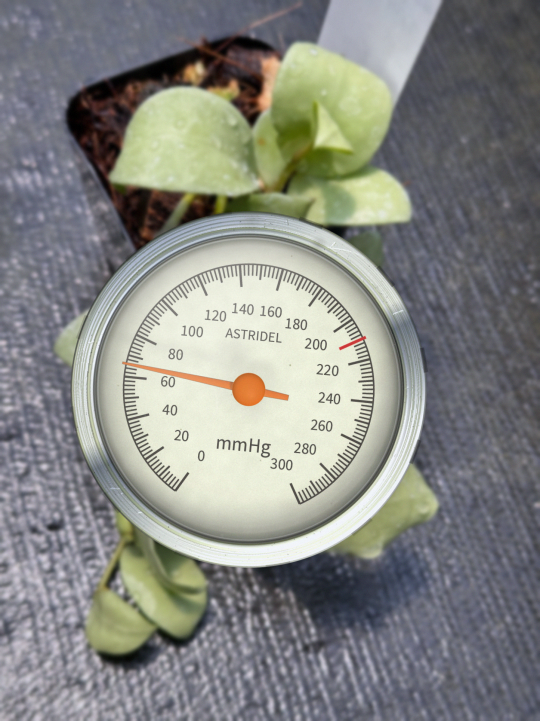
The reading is **66** mmHg
